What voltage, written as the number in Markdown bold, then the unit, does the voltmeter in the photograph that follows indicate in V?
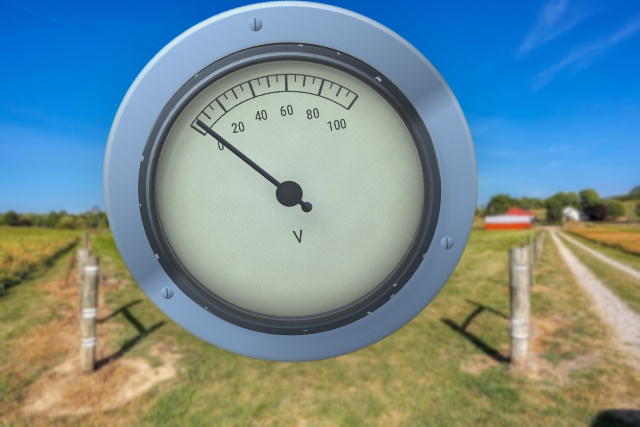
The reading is **5** V
